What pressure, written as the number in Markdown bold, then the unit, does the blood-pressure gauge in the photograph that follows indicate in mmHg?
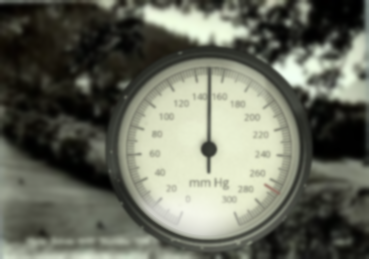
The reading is **150** mmHg
